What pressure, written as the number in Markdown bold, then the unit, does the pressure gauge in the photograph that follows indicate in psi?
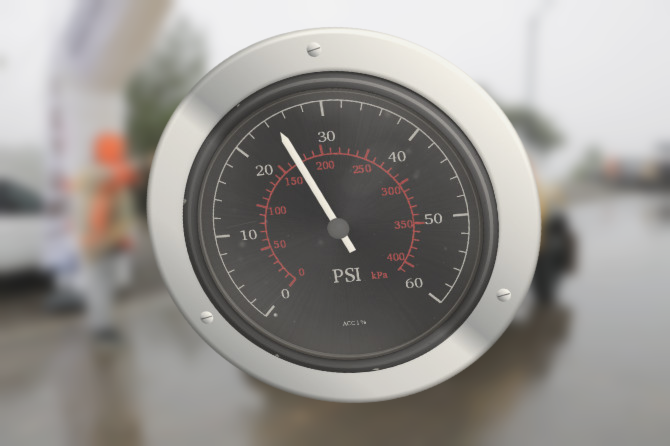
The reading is **25** psi
